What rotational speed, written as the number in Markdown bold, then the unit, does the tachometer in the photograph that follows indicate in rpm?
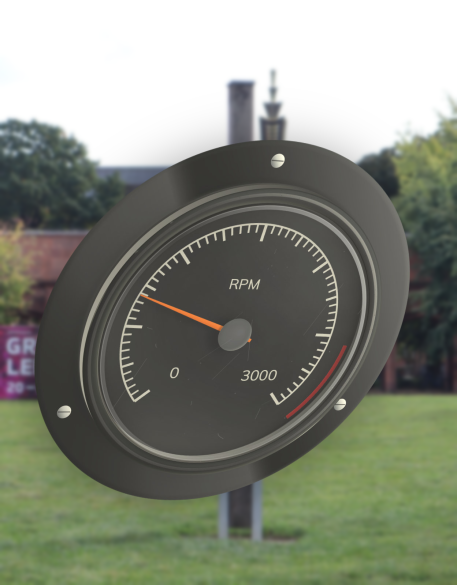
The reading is **700** rpm
